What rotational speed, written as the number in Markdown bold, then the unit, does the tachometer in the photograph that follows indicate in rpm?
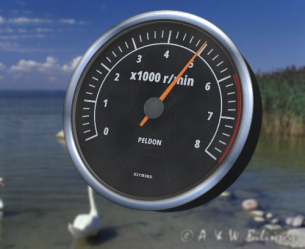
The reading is **5000** rpm
